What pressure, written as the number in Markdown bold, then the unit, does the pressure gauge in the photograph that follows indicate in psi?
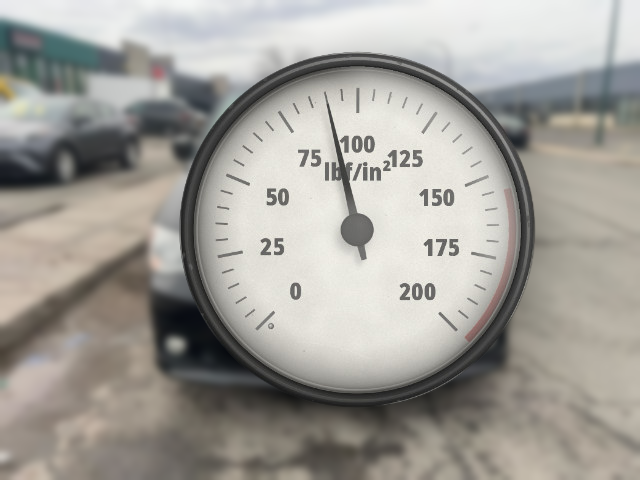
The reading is **90** psi
